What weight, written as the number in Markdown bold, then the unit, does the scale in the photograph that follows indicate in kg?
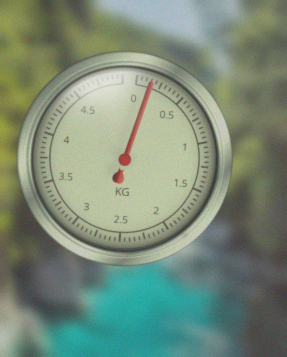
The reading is **0.15** kg
